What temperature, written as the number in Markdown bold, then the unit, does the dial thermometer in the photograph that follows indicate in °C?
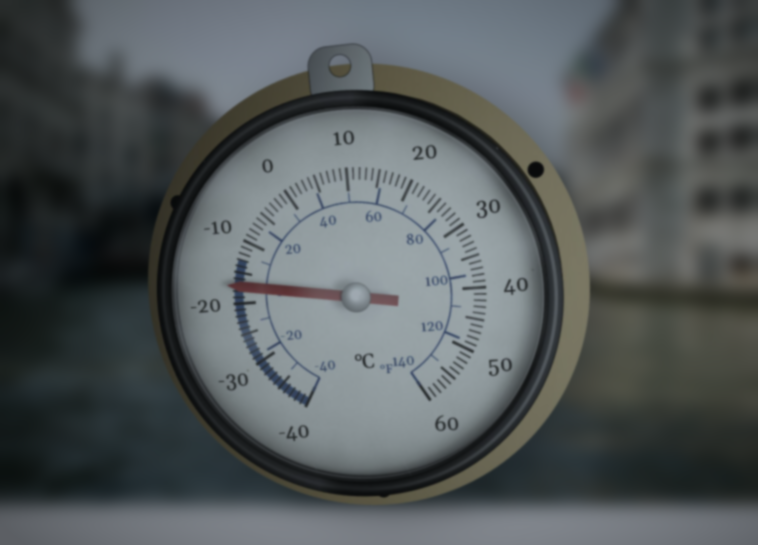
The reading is **-17** °C
